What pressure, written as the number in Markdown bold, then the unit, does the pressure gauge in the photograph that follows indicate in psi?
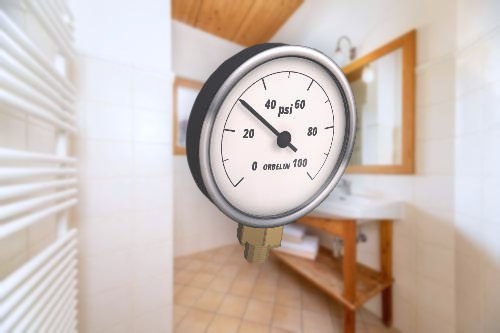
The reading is **30** psi
